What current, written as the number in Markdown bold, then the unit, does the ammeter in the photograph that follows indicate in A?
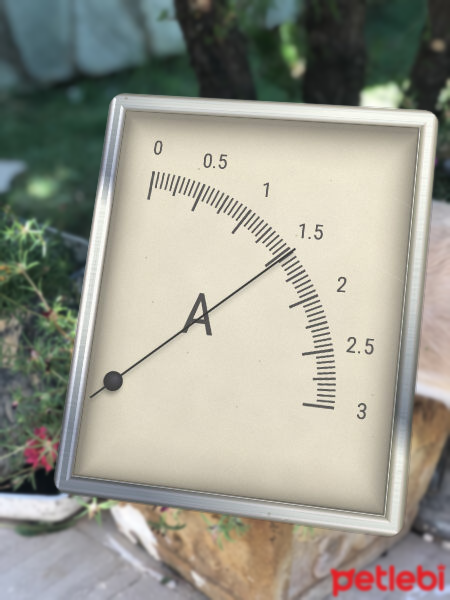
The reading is **1.55** A
